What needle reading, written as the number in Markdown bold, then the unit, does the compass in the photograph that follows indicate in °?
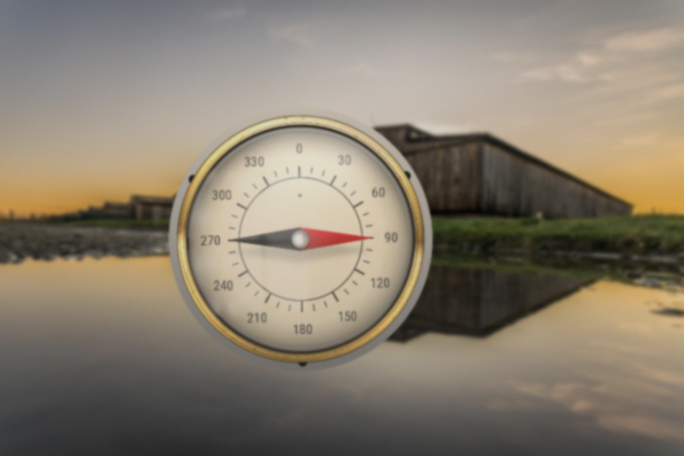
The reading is **90** °
